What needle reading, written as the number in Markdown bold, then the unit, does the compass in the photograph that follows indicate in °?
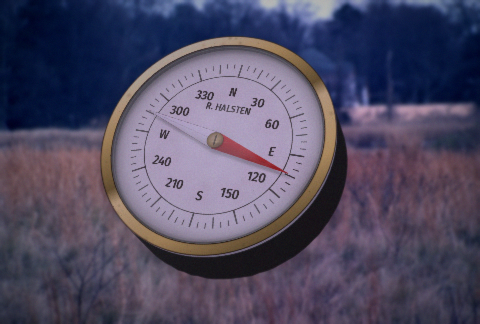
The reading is **105** °
